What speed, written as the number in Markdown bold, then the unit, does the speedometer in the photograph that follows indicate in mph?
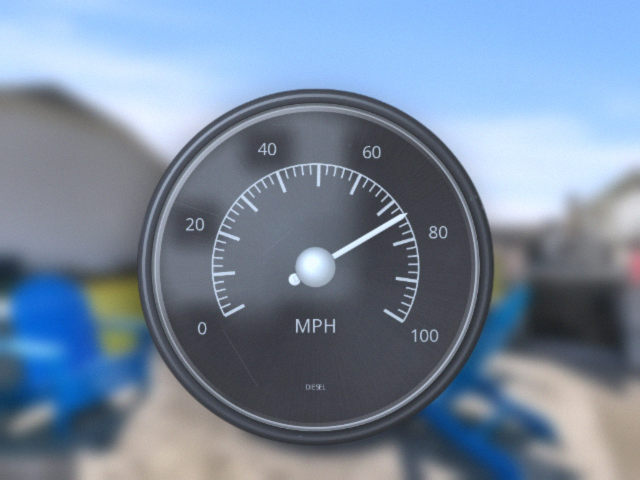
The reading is **74** mph
